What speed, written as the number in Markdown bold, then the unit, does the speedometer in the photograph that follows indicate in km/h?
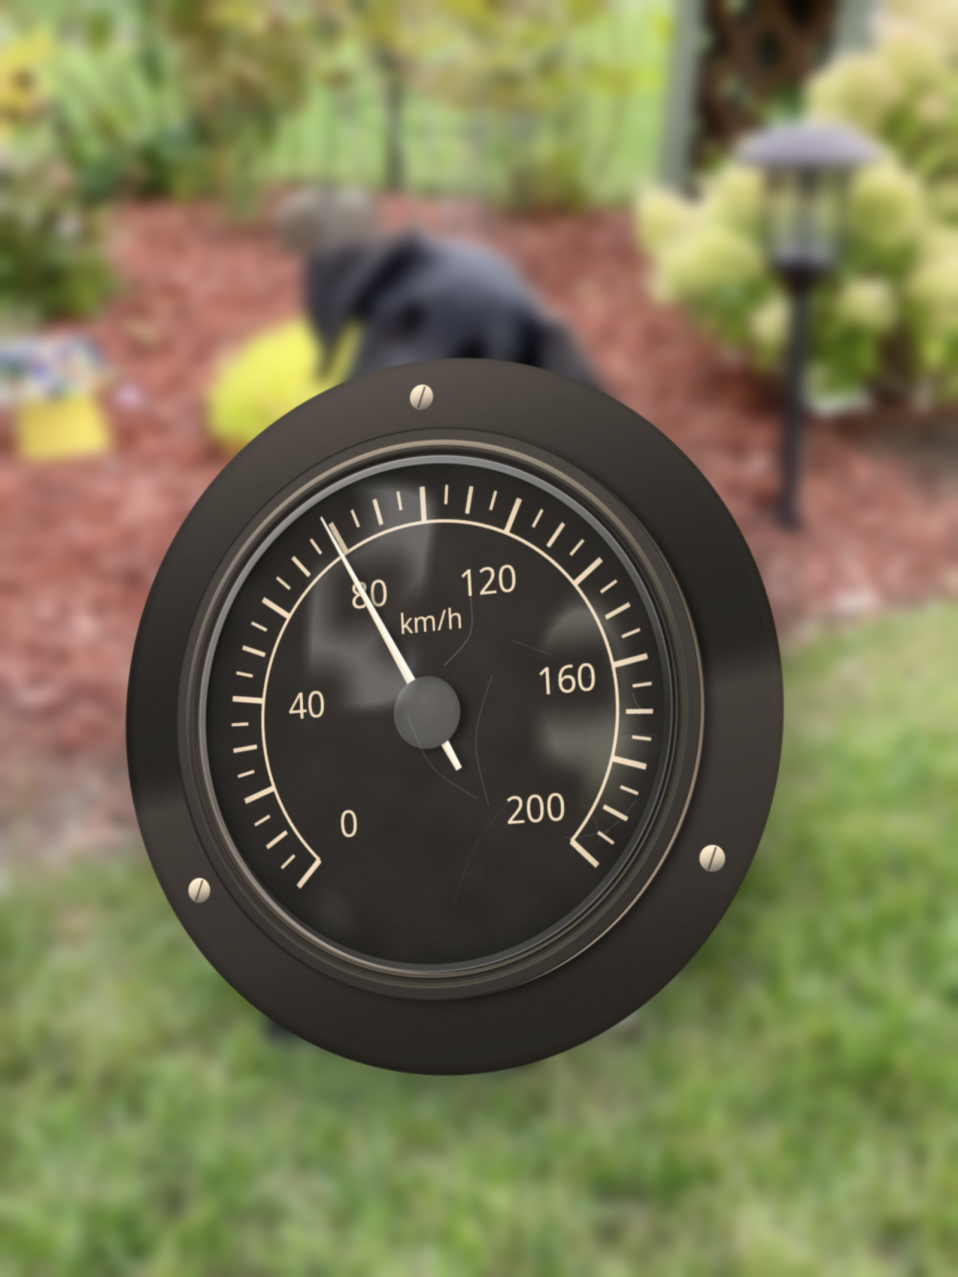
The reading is **80** km/h
